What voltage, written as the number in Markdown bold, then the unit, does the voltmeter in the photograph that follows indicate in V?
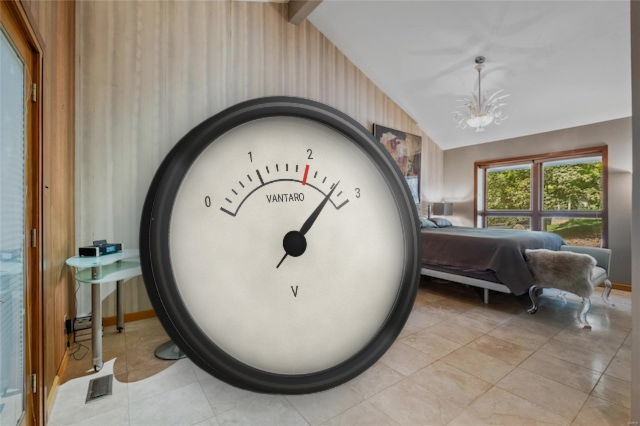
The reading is **2.6** V
